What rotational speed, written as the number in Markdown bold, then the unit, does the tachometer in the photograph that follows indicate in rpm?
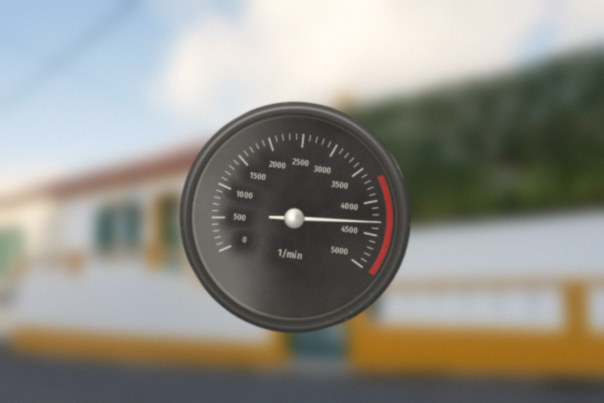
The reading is **4300** rpm
